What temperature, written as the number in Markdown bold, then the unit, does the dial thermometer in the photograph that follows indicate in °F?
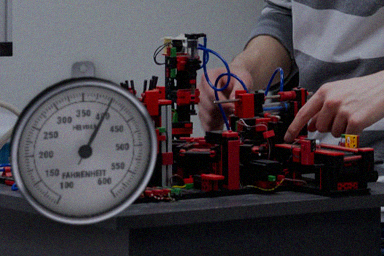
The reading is **400** °F
